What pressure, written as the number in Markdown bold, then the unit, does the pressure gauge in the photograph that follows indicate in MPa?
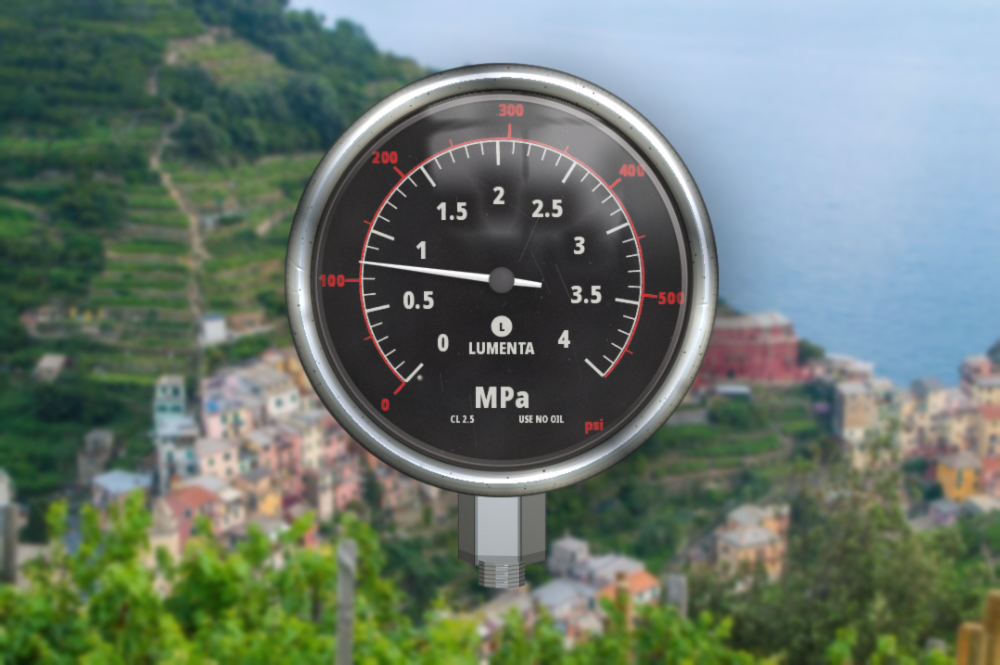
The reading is **0.8** MPa
